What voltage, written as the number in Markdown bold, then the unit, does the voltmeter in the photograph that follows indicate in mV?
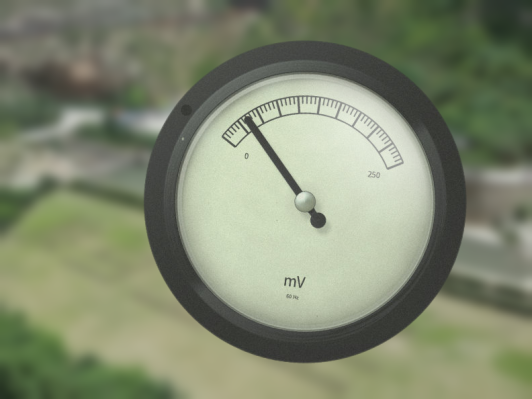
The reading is **35** mV
